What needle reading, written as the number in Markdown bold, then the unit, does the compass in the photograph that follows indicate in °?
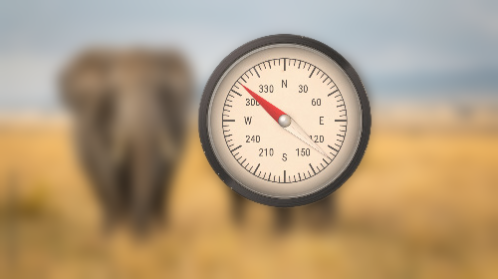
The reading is **310** °
